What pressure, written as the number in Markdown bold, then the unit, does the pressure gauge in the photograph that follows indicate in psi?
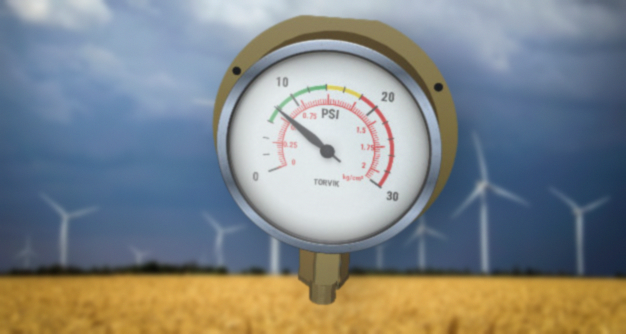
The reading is **8** psi
